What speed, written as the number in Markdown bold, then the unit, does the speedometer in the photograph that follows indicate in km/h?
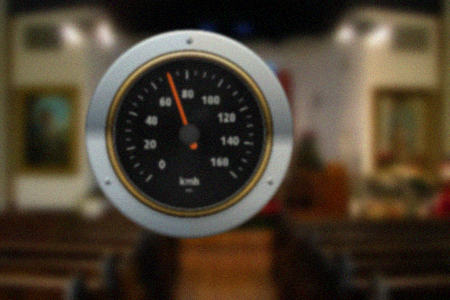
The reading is **70** km/h
